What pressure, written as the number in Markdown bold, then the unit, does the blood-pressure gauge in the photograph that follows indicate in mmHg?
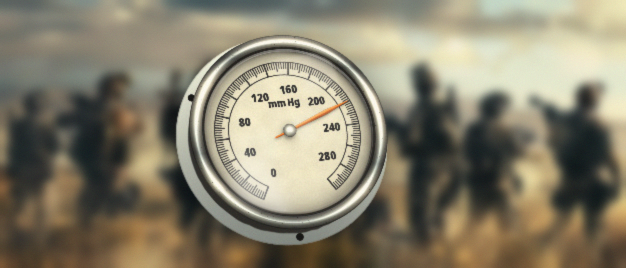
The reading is **220** mmHg
